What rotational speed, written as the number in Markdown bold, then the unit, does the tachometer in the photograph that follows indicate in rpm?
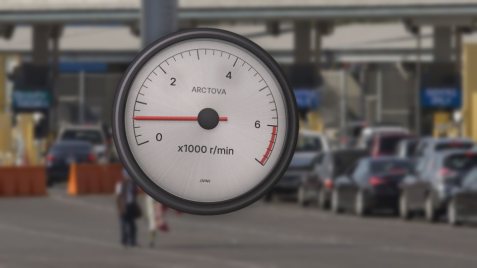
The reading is **600** rpm
